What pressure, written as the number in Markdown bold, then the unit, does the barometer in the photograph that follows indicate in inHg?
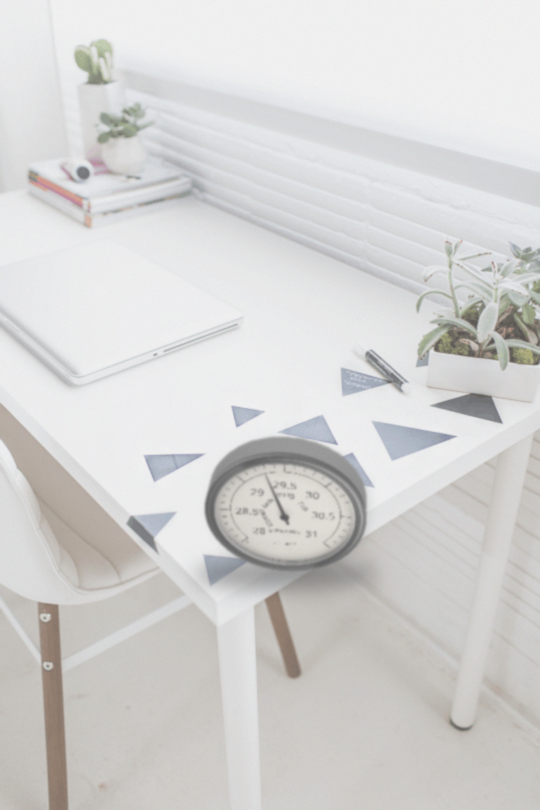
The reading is **29.3** inHg
